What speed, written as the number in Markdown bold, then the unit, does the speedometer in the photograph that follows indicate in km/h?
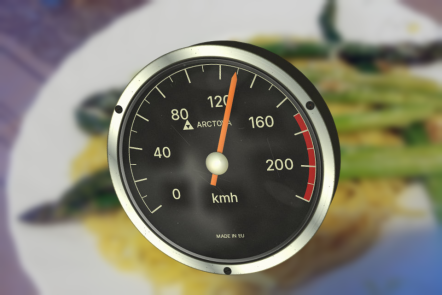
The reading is **130** km/h
